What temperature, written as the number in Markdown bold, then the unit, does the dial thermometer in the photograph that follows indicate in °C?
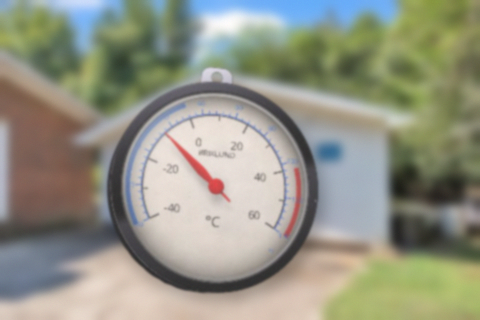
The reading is **-10** °C
